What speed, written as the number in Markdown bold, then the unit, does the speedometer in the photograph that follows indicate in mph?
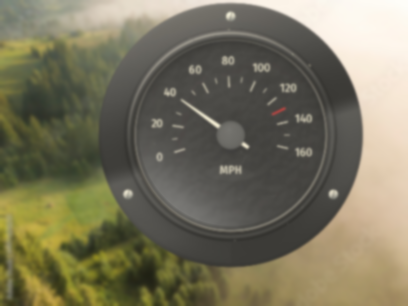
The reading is **40** mph
